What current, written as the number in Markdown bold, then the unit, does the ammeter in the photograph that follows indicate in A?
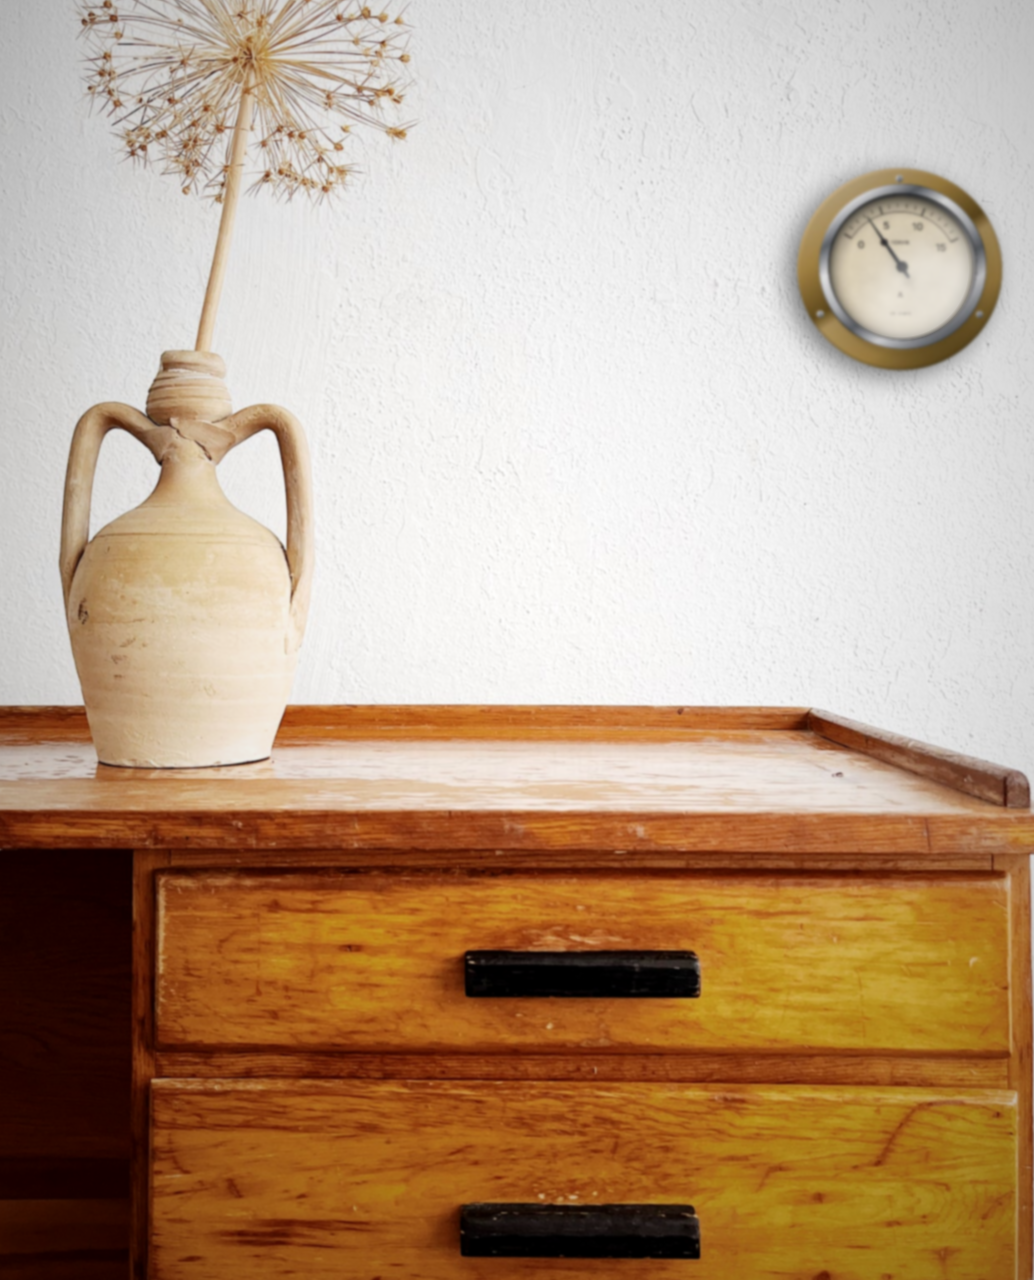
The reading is **3** A
